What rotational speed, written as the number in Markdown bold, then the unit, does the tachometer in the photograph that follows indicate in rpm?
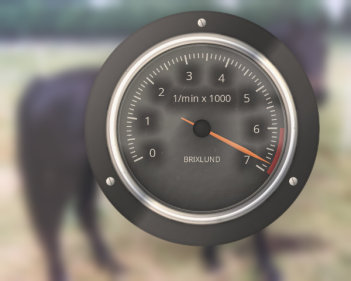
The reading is **6800** rpm
